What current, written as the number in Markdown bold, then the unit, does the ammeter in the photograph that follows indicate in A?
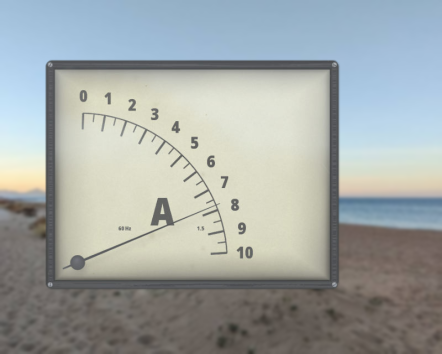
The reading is **7.75** A
